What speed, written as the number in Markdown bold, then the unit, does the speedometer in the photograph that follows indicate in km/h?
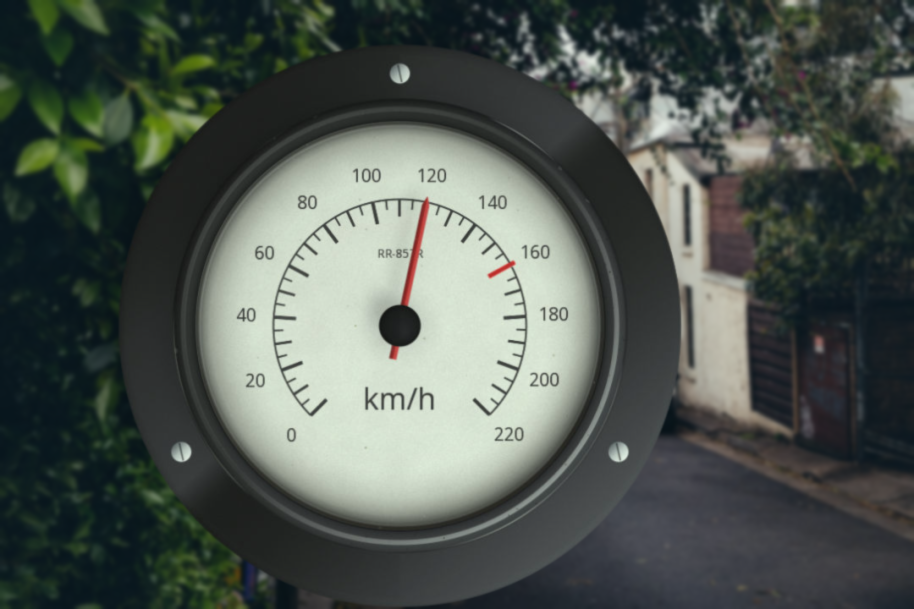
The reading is **120** km/h
